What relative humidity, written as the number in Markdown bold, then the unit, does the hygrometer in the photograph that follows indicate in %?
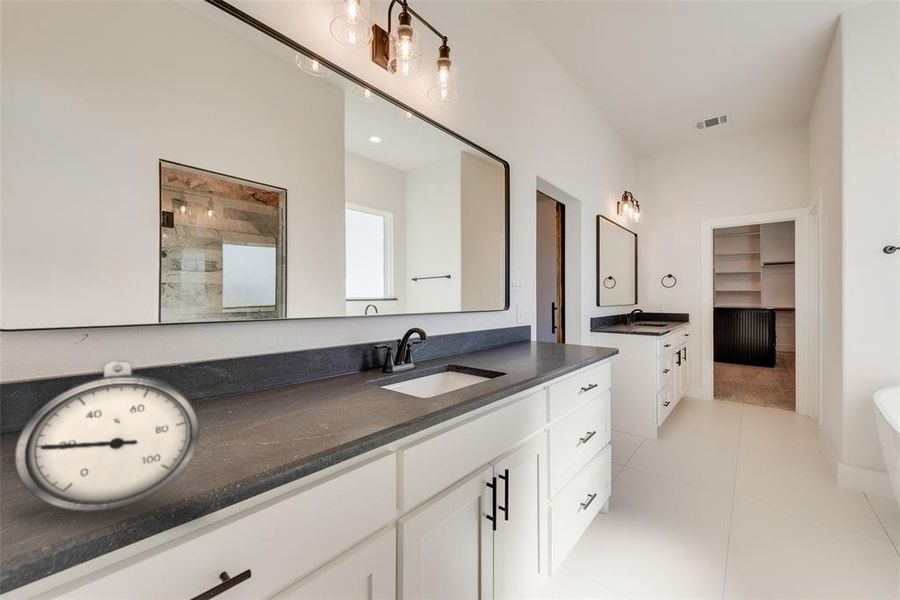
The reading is **20** %
